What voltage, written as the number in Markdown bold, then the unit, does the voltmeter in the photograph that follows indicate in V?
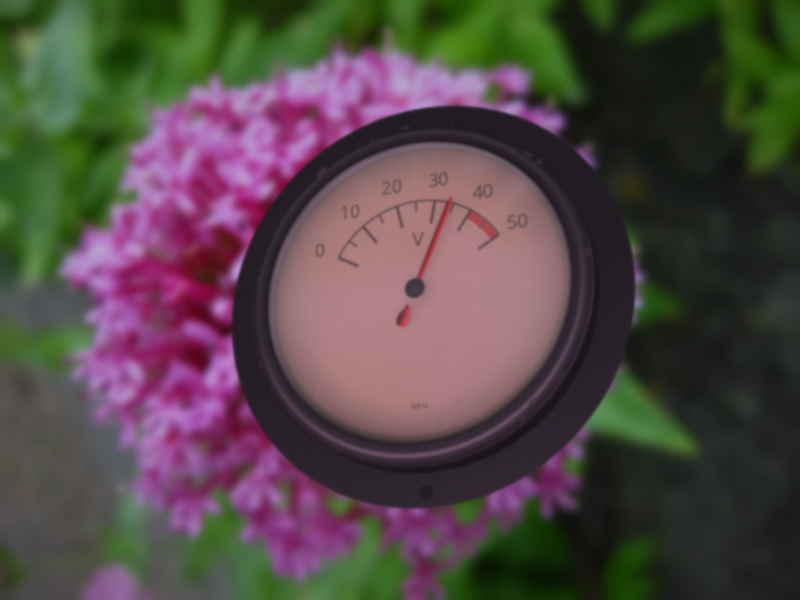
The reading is **35** V
